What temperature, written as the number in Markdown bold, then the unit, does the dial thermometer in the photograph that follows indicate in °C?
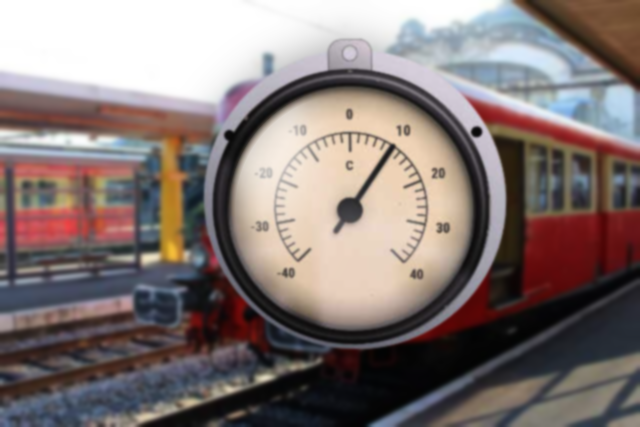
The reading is **10** °C
